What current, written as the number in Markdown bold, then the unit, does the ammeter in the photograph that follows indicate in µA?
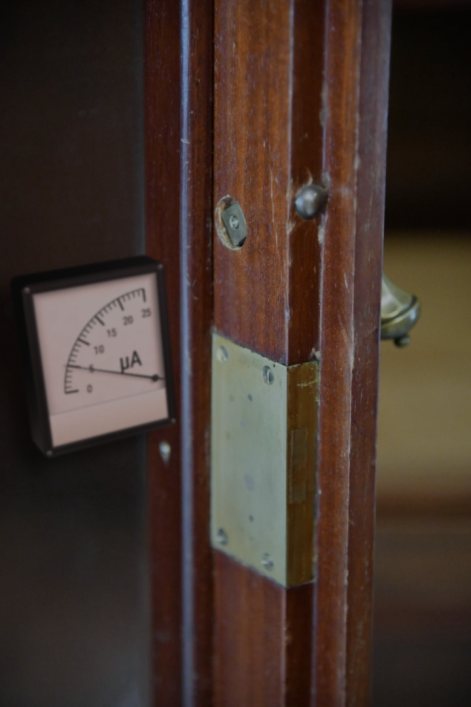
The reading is **5** µA
